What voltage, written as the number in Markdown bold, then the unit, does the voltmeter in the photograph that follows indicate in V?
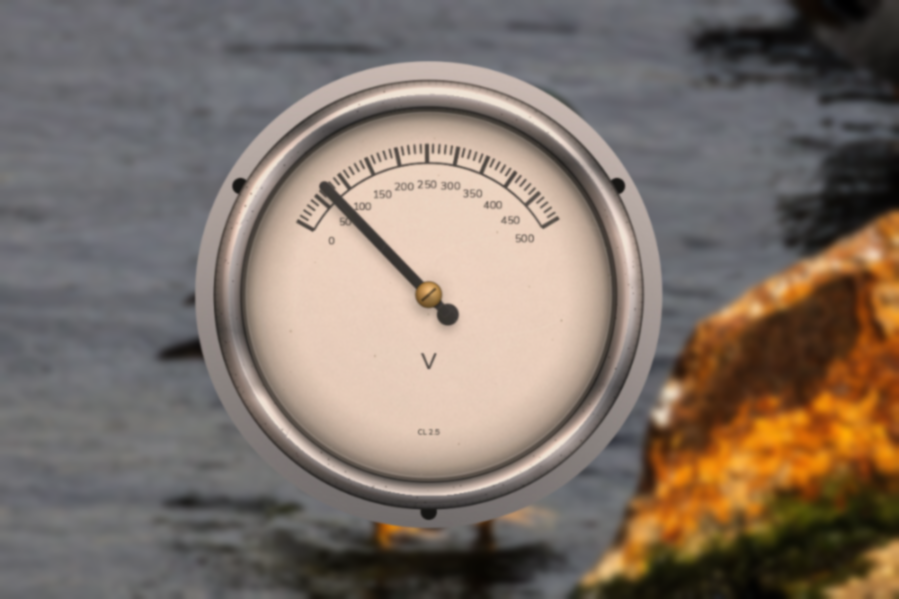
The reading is **70** V
